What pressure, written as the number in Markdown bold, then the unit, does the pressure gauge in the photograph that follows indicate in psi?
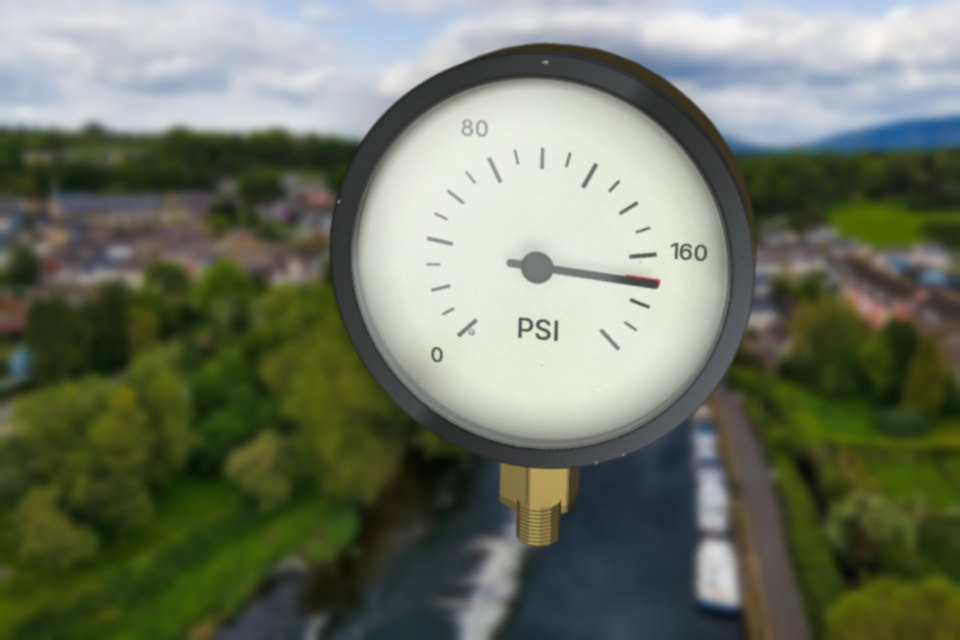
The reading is **170** psi
